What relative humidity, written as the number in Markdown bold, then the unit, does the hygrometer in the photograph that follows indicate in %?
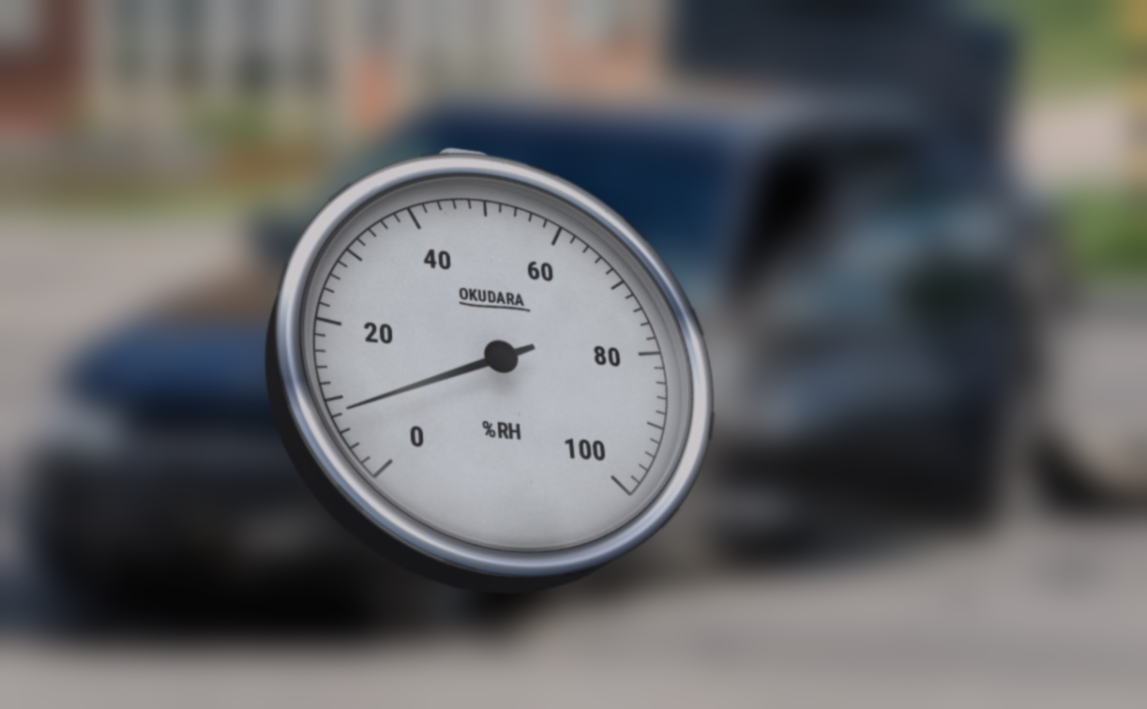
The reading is **8** %
